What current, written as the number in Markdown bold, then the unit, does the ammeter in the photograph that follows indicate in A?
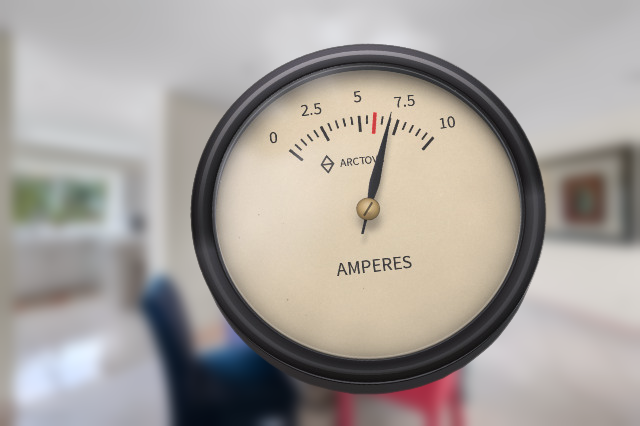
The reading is **7** A
